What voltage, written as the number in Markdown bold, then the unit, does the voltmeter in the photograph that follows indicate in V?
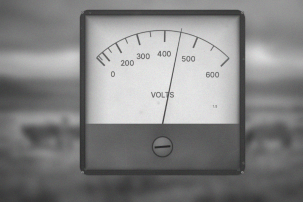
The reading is **450** V
